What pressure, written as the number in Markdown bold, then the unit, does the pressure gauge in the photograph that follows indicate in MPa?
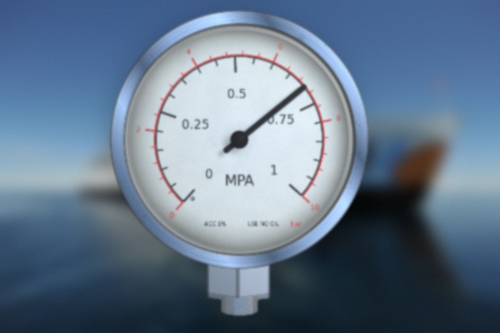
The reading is **0.7** MPa
